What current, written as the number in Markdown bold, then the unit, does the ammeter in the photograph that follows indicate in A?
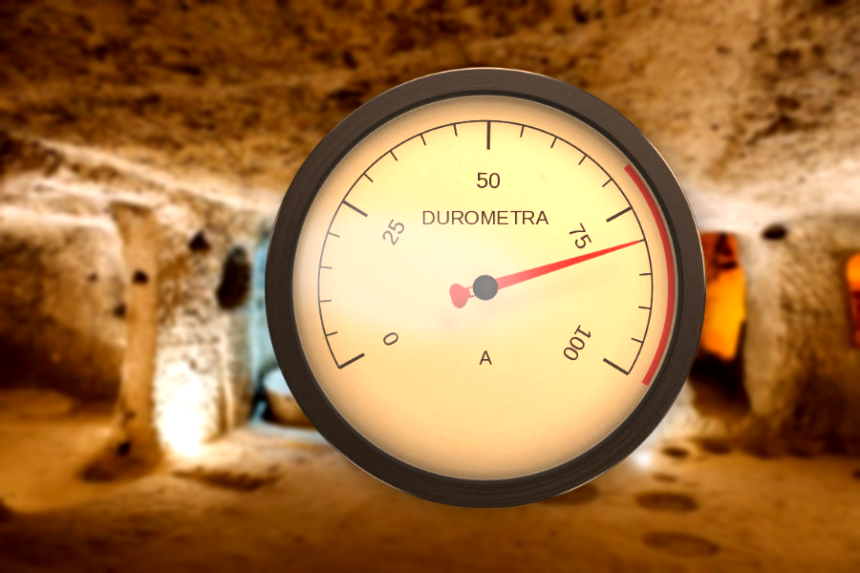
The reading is **80** A
